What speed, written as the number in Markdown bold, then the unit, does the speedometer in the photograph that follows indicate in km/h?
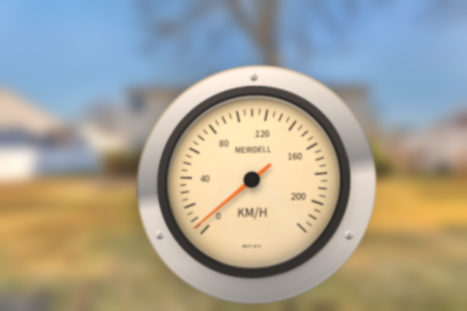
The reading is **5** km/h
